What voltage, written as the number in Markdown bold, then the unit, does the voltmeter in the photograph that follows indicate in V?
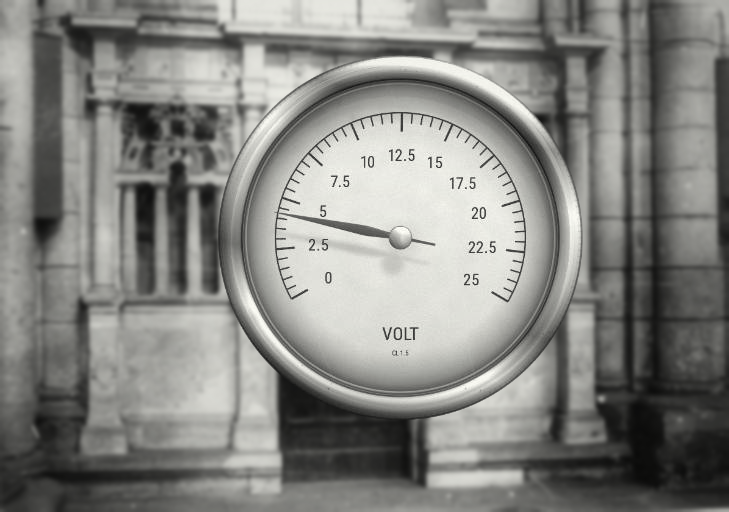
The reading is **4.25** V
